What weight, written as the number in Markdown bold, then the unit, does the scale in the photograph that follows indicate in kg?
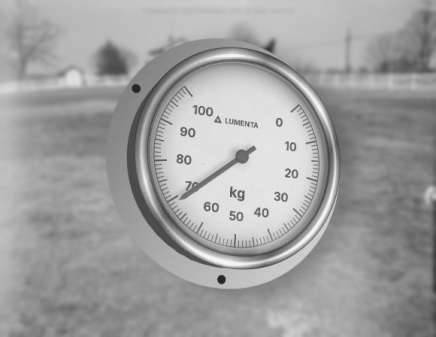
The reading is **69** kg
